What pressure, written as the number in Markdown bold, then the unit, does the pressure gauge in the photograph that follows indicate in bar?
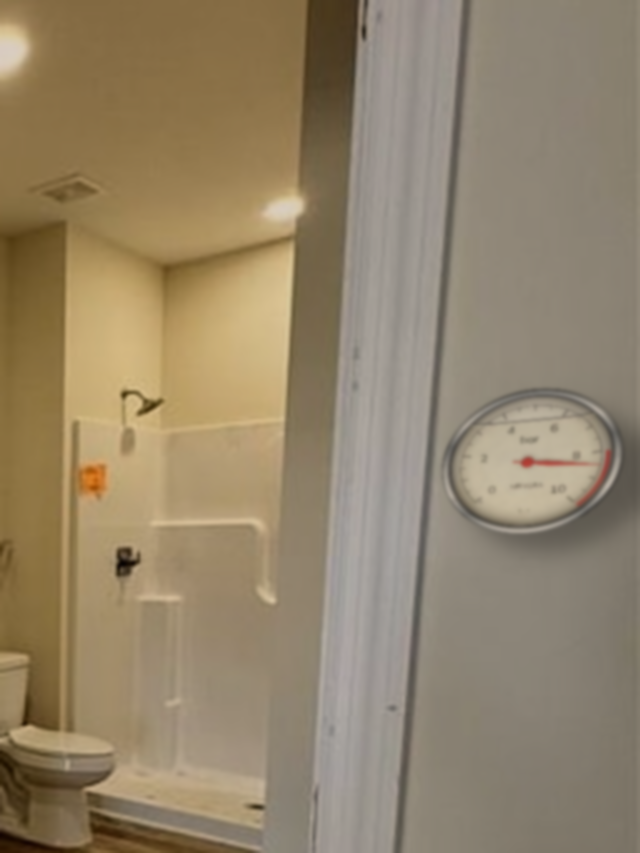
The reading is **8.5** bar
